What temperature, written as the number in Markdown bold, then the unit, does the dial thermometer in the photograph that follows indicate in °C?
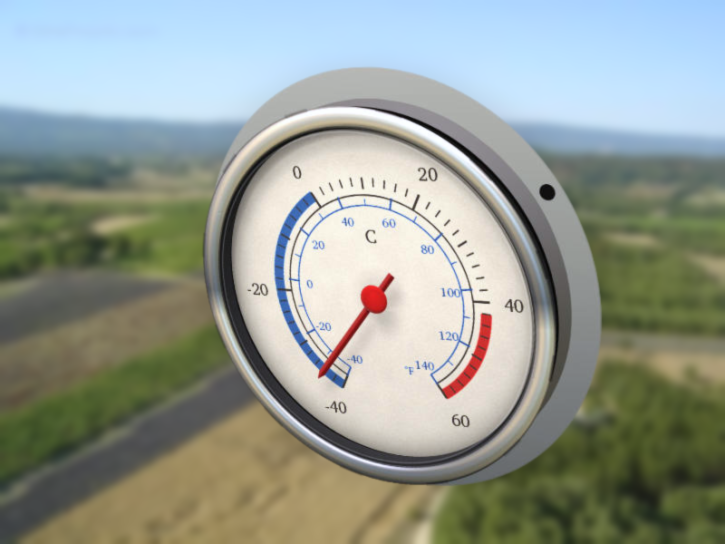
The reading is **-36** °C
